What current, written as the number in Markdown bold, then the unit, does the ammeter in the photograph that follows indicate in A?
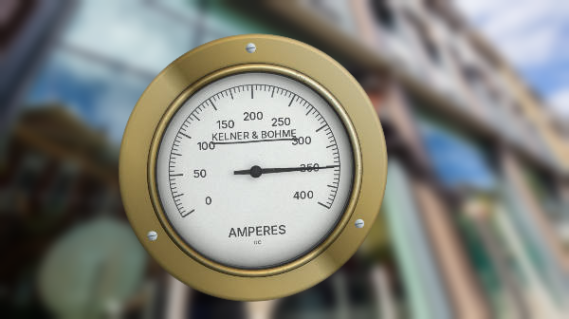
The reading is **350** A
